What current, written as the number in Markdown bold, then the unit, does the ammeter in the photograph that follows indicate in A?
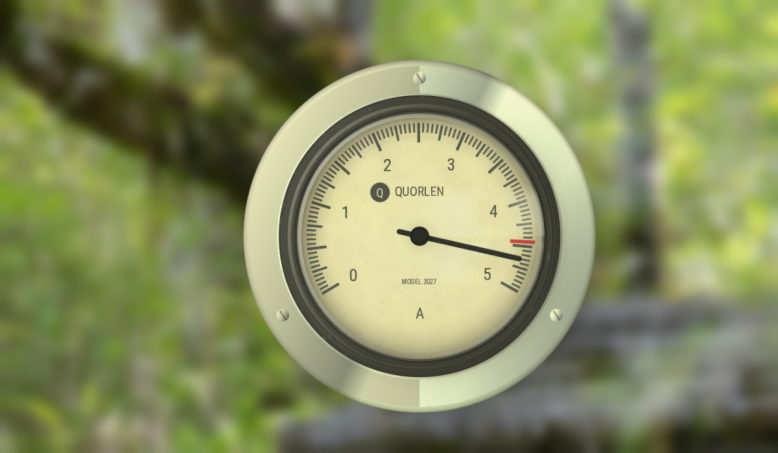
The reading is **4.65** A
